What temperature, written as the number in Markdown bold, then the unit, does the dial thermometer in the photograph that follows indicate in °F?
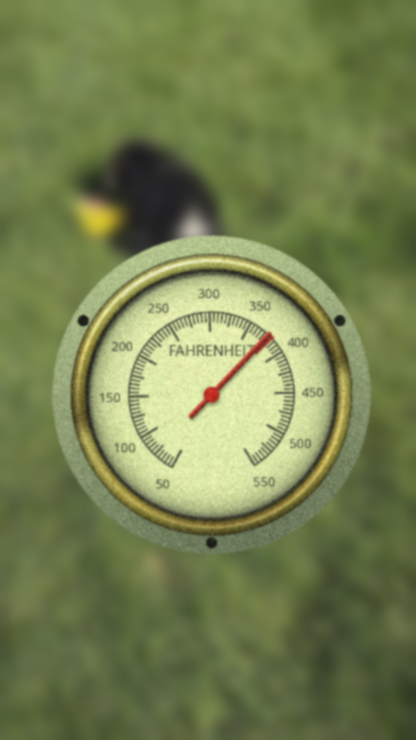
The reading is **375** °F
